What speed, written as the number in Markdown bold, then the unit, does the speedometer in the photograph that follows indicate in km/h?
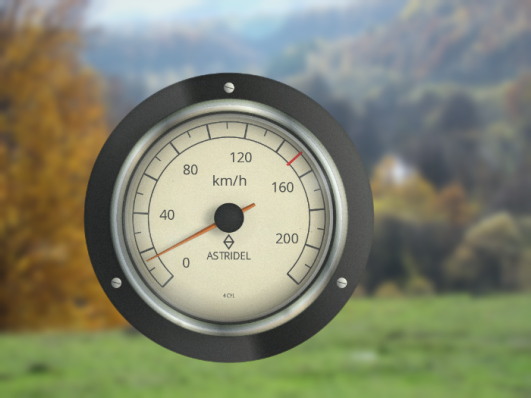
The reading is **15** km/h
